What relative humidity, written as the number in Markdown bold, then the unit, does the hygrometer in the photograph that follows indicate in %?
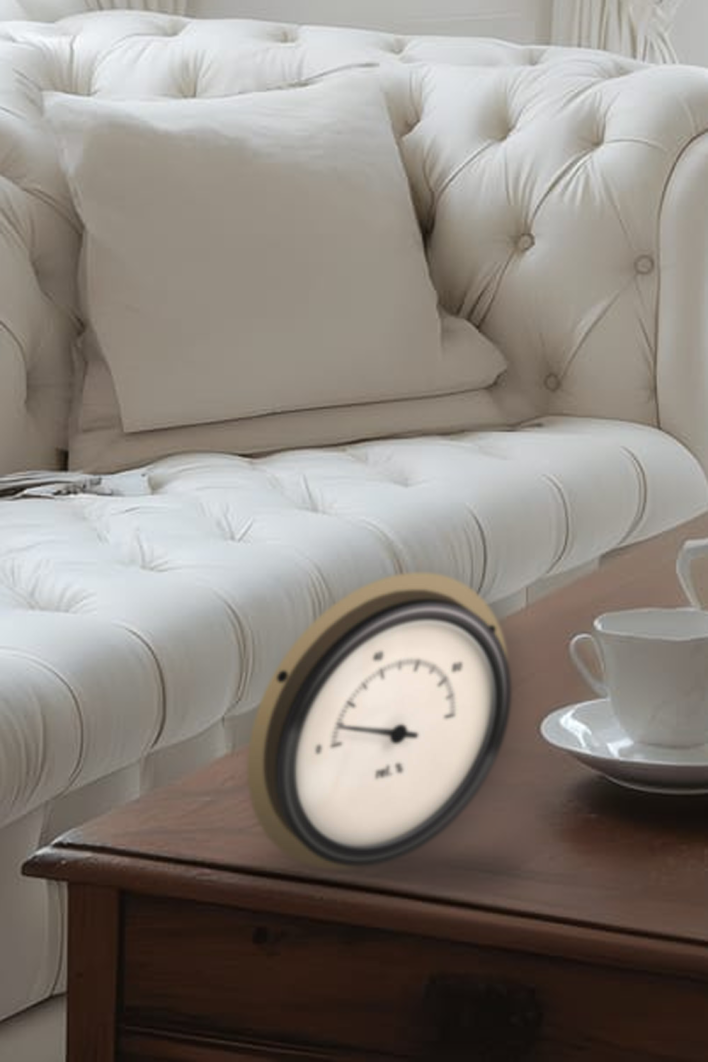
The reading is **10** %
